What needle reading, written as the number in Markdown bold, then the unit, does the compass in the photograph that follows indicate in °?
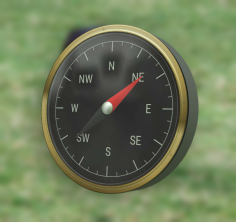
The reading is **50** °
